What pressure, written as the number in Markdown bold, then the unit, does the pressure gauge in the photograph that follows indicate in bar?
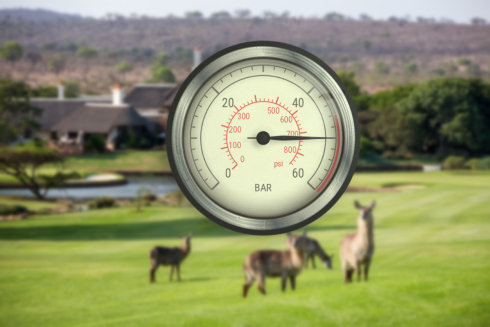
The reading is **50** bar
